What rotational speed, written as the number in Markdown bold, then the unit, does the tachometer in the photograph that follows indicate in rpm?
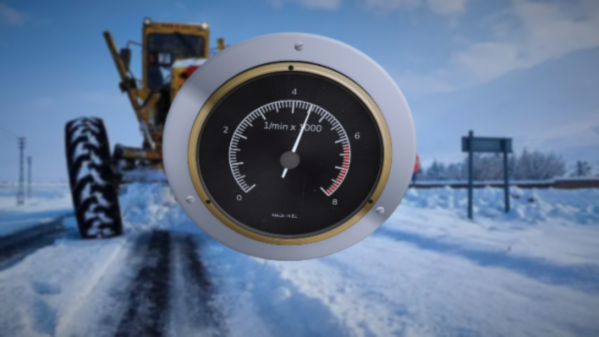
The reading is **4500** rpm
